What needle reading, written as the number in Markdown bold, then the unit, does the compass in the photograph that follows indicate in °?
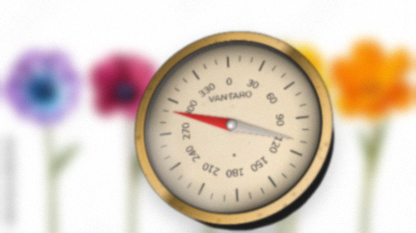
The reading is **290** °
